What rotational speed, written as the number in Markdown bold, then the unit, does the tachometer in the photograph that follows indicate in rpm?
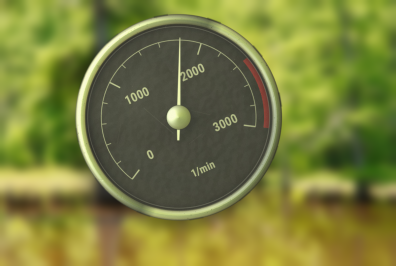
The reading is **1800** rpm
